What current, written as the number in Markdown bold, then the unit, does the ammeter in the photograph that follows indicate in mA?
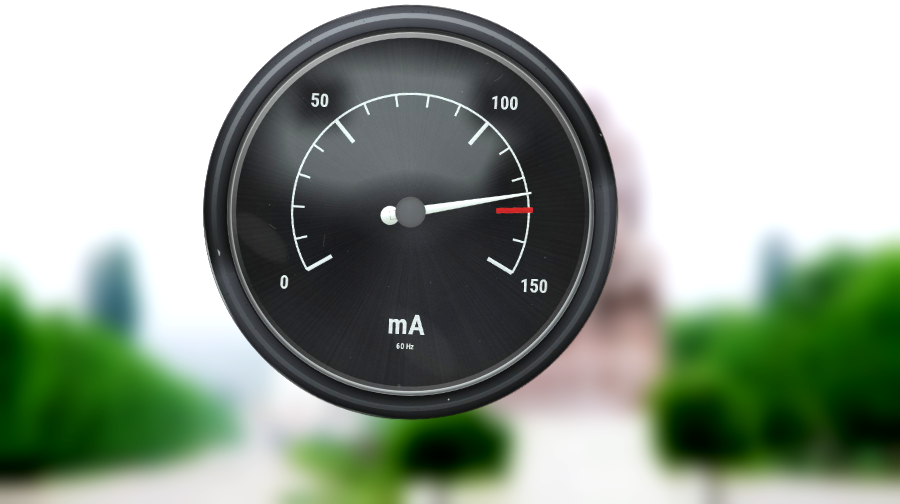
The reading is **125** mA
